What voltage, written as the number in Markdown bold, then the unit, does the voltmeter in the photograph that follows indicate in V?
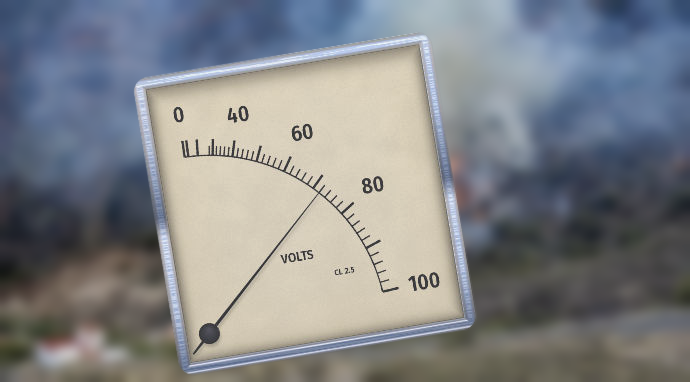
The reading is **72** V
